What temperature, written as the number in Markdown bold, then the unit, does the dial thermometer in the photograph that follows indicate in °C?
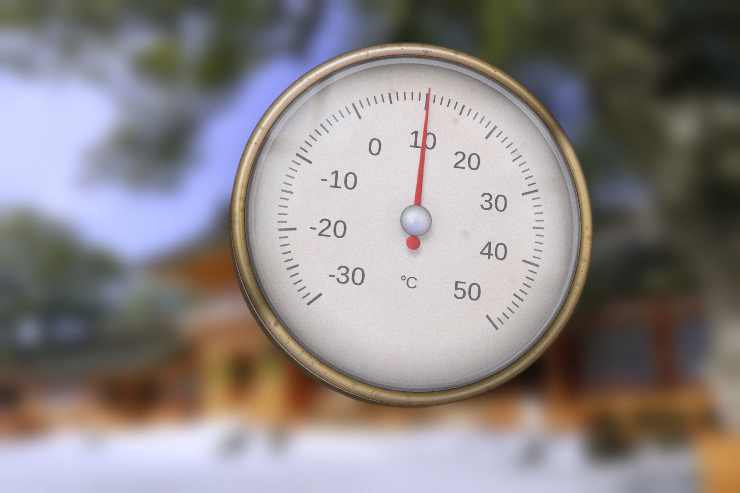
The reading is **10** °C
